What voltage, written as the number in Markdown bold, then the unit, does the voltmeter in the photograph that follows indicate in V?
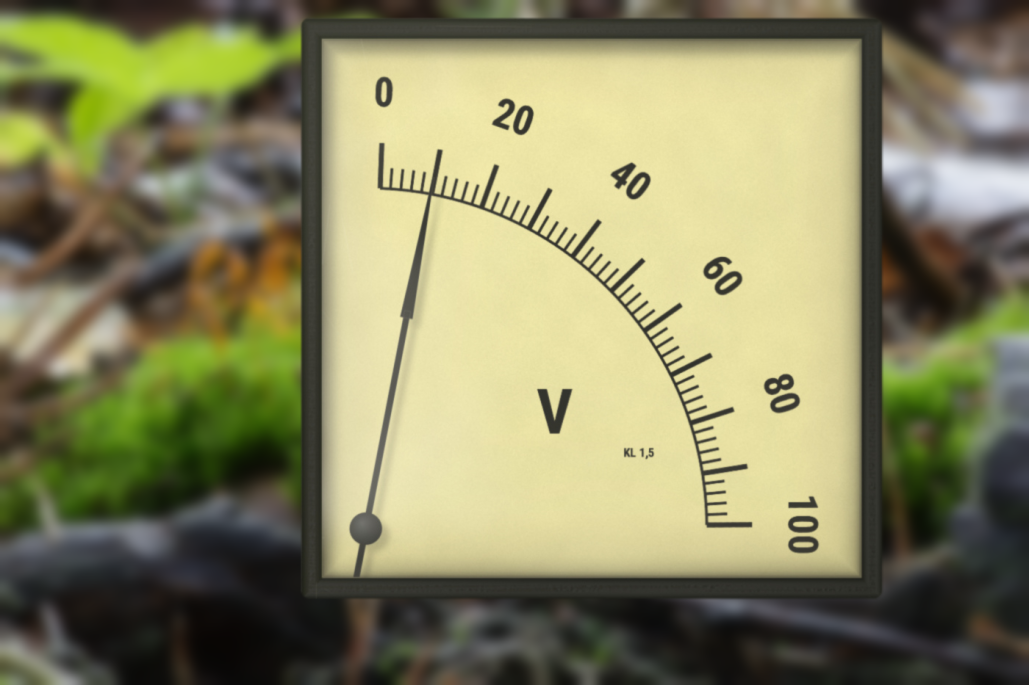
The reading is **10** V
